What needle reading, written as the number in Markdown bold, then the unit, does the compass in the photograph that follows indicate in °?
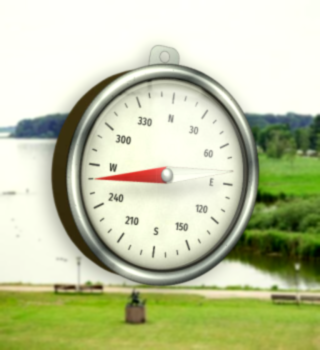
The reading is **260** °
